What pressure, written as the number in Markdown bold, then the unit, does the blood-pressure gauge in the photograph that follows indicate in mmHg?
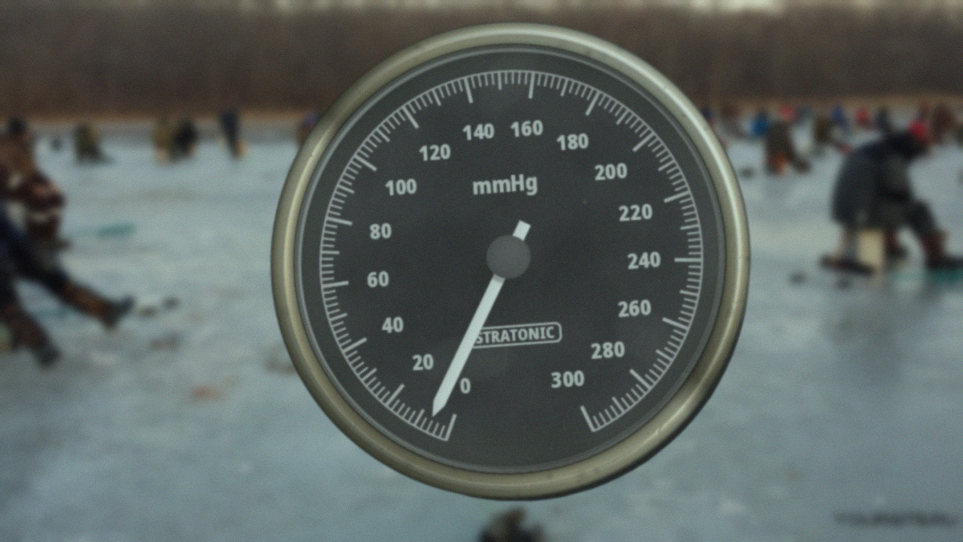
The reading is **6** mmHg
